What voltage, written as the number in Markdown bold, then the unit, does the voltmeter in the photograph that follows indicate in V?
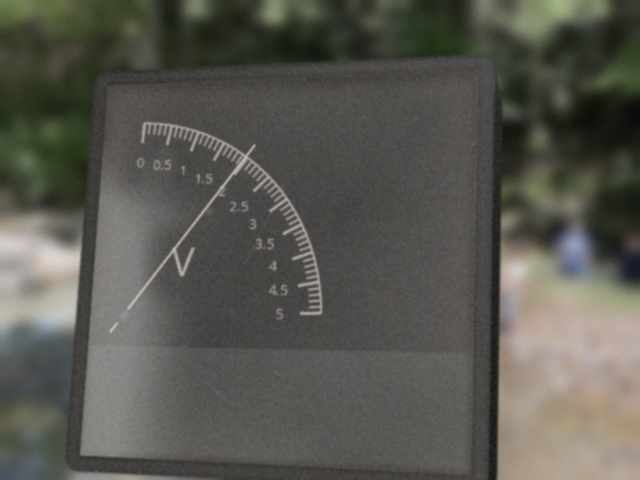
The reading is **2** V
